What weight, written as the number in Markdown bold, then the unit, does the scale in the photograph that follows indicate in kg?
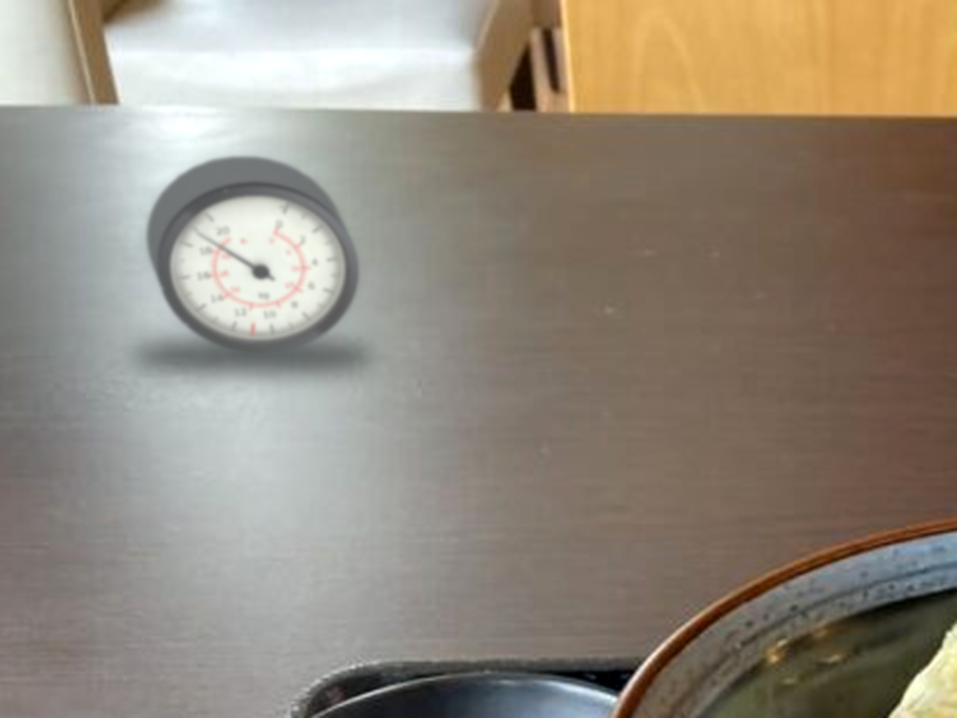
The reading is **19** kg
